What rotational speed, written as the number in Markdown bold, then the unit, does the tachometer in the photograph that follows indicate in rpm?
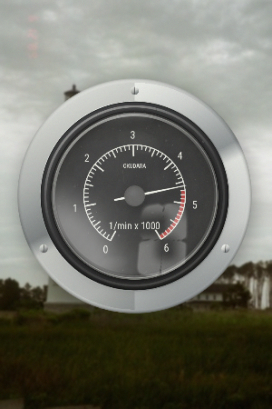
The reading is **4600** rpm
